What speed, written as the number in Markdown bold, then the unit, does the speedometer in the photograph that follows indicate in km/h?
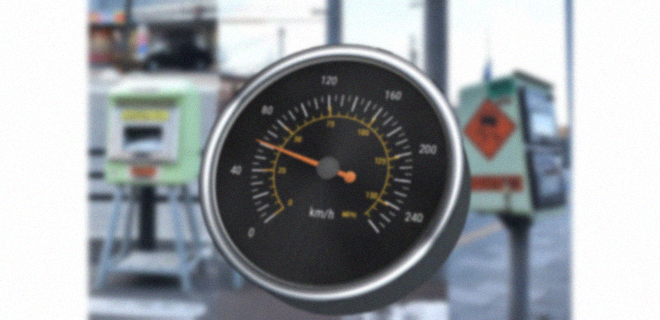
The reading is **60** km/h
